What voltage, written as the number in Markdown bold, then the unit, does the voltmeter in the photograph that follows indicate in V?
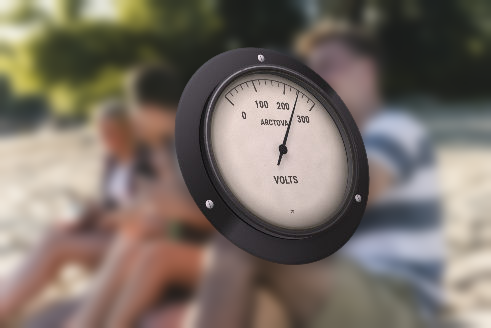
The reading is **240** V
